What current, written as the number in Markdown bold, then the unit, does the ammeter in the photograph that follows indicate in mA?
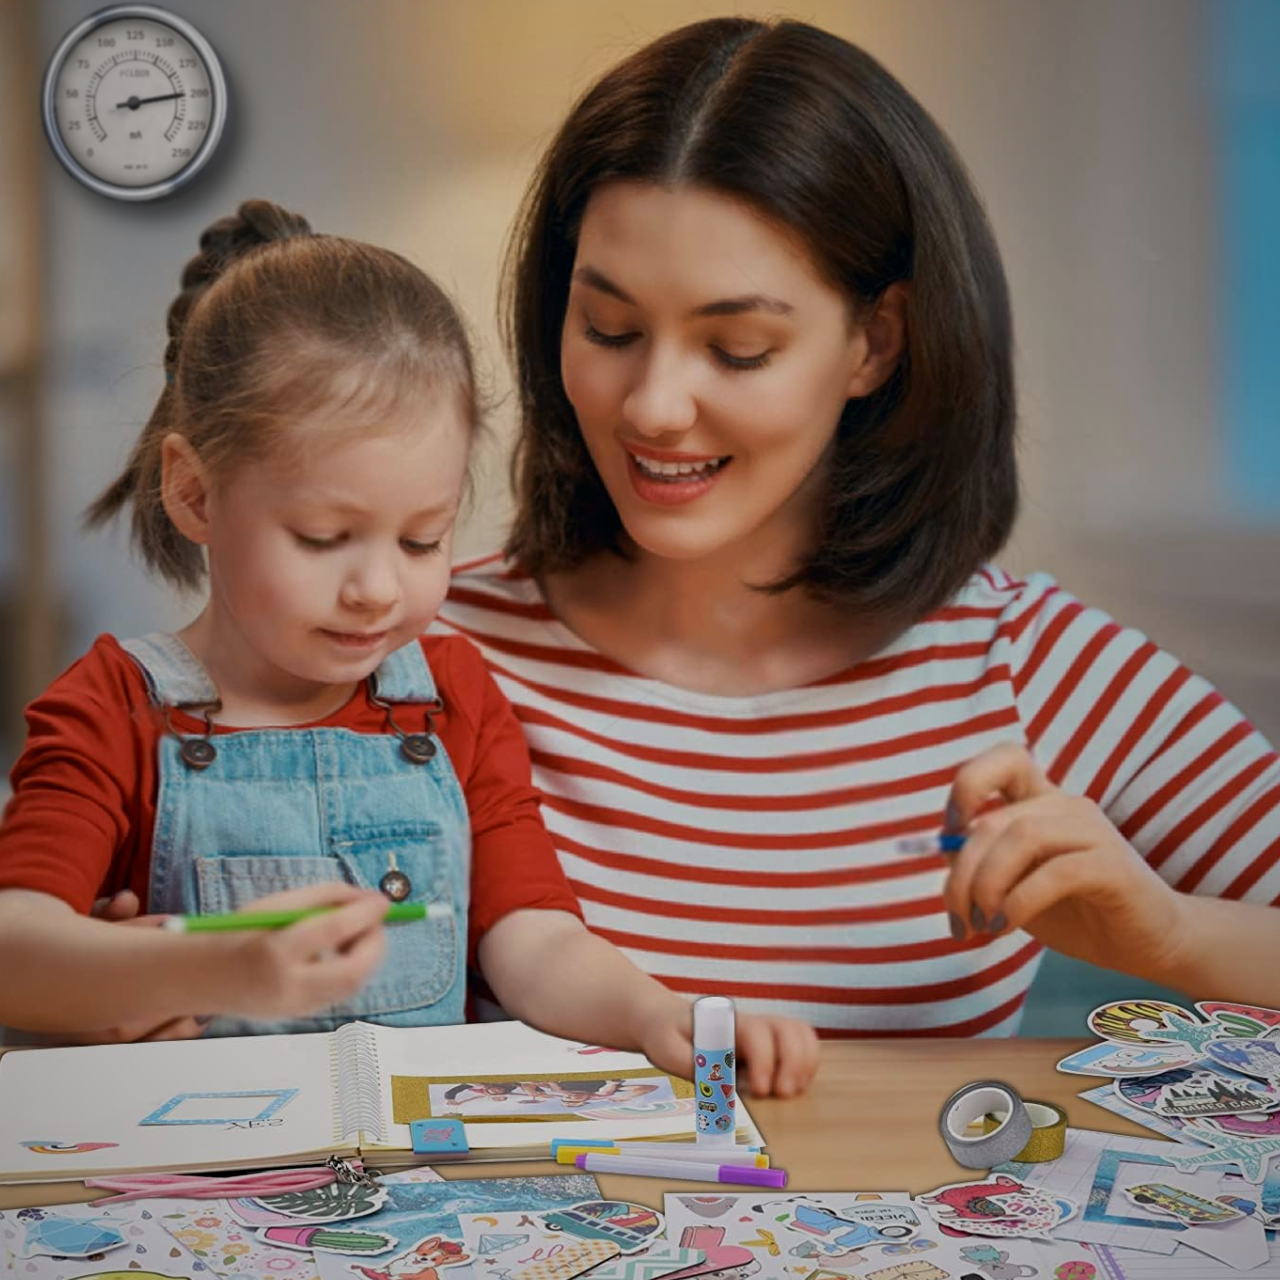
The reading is **200** mA
